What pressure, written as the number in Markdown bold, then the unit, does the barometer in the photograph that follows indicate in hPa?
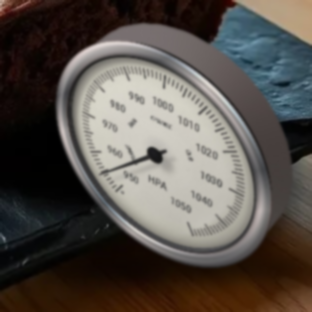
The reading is **955** hPa
